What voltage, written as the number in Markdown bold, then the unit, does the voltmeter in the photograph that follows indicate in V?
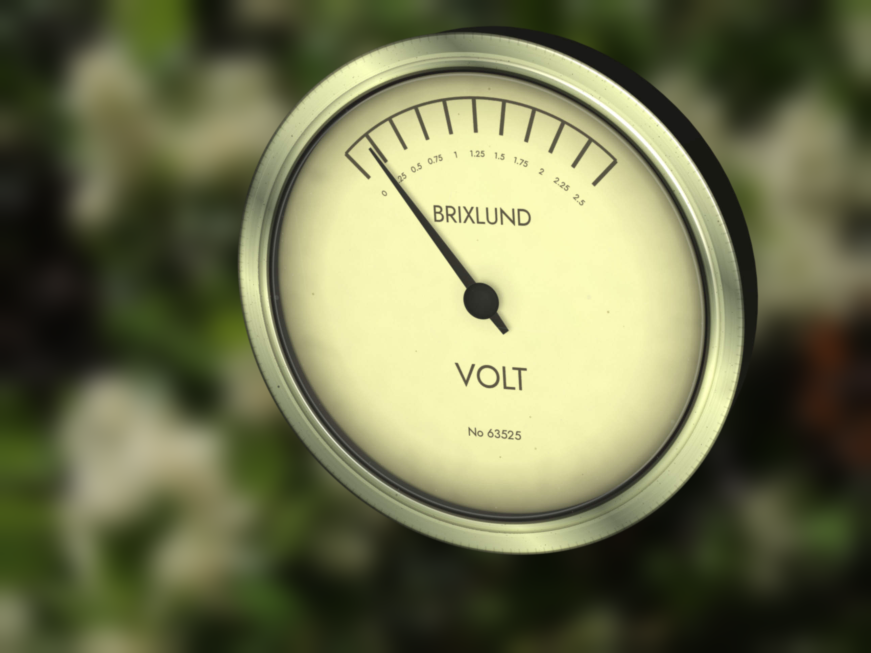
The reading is **0.25** V
